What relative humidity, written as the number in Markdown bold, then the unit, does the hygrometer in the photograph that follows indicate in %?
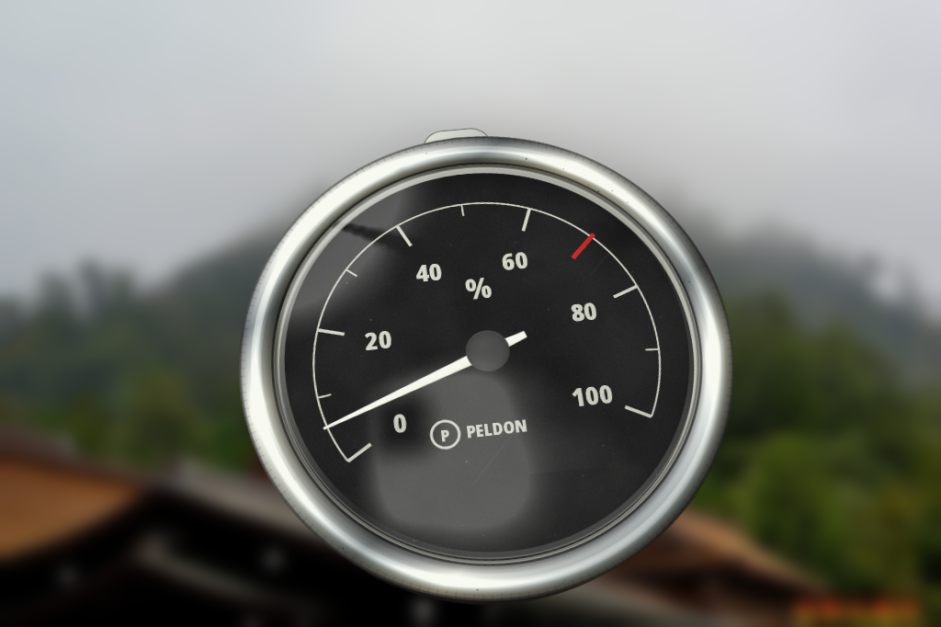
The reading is **5** %
